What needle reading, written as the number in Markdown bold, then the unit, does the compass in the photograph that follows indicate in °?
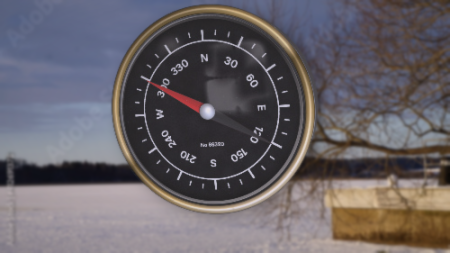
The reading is **300** °
